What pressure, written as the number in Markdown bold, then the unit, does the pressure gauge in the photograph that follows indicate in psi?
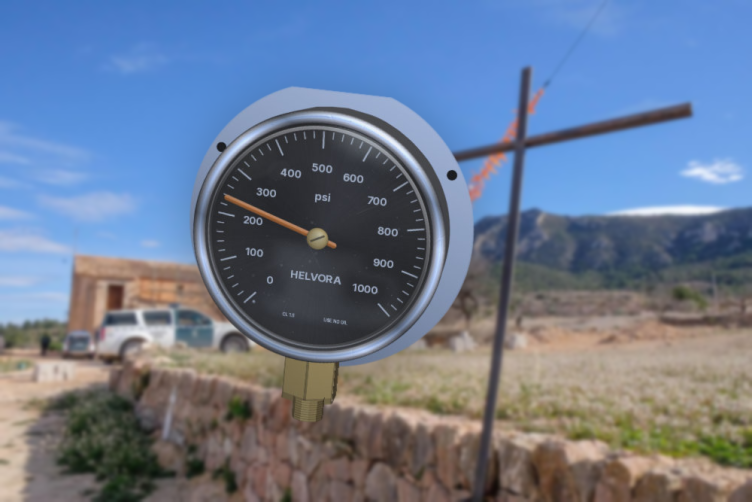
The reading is **240** psi
